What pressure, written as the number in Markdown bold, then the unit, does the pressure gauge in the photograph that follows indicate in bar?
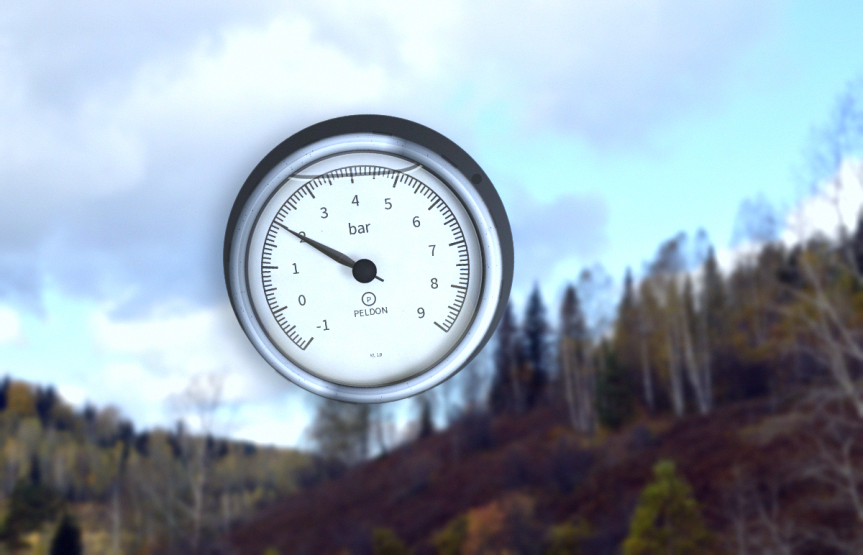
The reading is **2** bar
